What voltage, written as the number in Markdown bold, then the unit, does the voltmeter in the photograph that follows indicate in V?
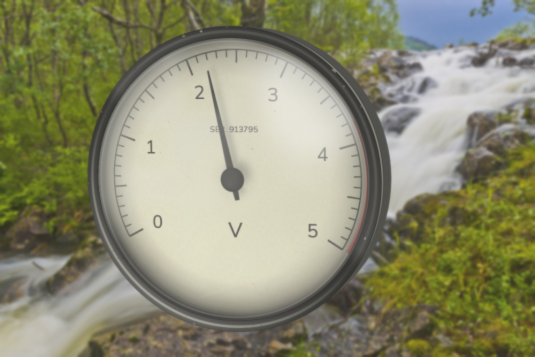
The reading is **2.2** V
